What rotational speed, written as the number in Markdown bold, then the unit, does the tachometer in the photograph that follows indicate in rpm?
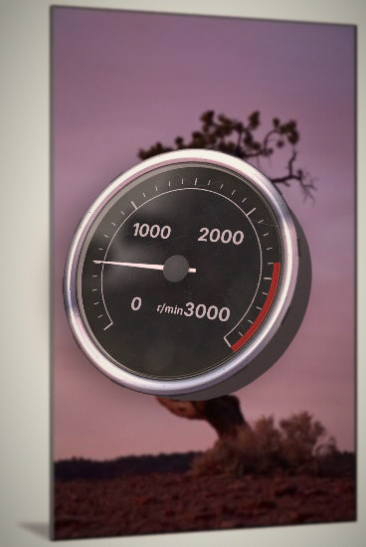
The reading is **500** rpm
